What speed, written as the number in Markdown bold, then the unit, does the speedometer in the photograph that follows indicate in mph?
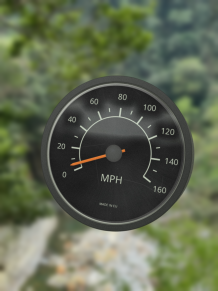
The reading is **5** mph
